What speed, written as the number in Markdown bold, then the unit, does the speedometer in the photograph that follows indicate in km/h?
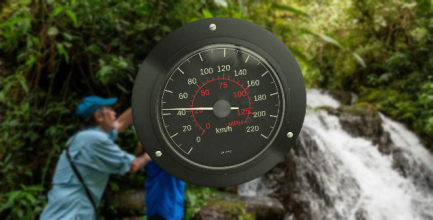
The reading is **45** km/h
